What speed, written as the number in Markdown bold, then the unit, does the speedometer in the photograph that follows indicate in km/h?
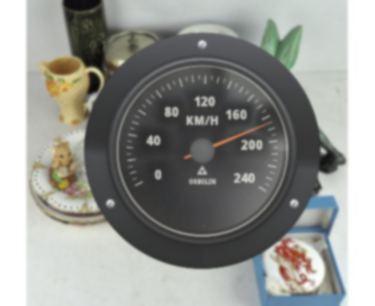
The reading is **185** km/h
